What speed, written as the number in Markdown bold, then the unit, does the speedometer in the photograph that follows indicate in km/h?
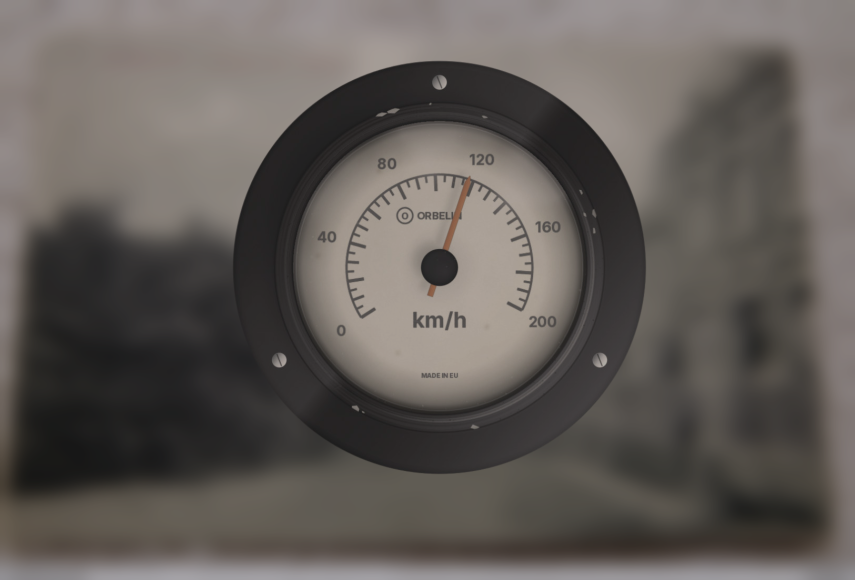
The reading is **117.5** km/h
